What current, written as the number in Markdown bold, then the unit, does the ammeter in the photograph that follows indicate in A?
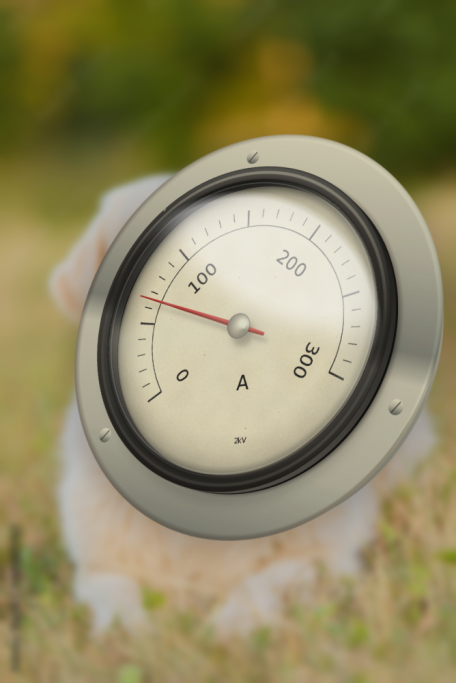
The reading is **65** A
